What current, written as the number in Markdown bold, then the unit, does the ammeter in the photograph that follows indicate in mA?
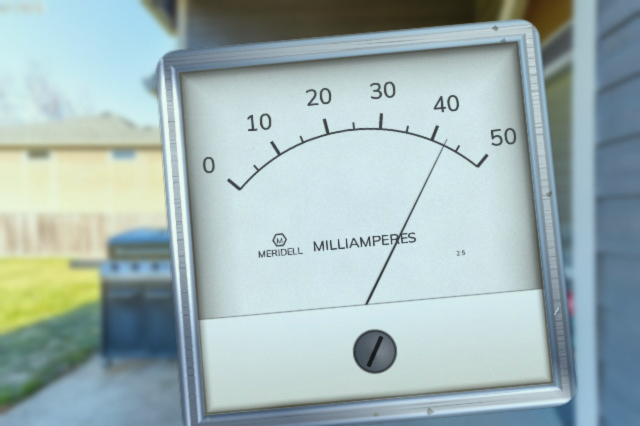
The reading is **42.5** mA
